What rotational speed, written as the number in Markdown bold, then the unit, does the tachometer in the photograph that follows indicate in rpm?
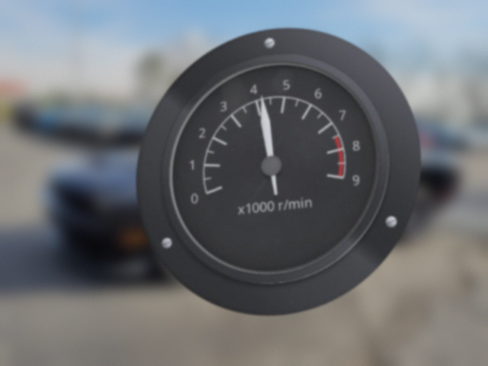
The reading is **4250** rpm
